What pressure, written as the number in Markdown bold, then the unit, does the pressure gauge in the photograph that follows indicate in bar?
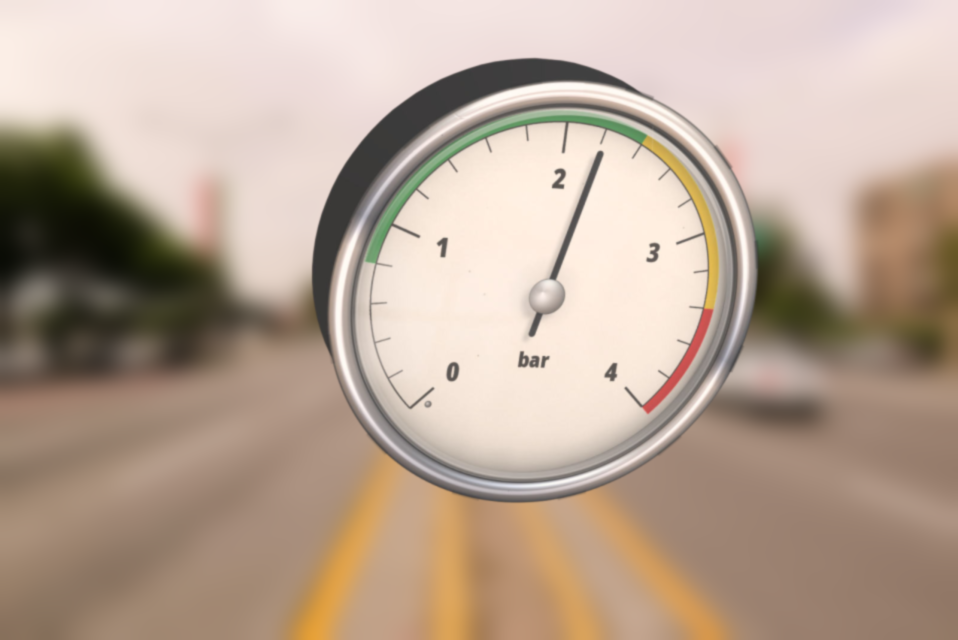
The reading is **2.2** bar
